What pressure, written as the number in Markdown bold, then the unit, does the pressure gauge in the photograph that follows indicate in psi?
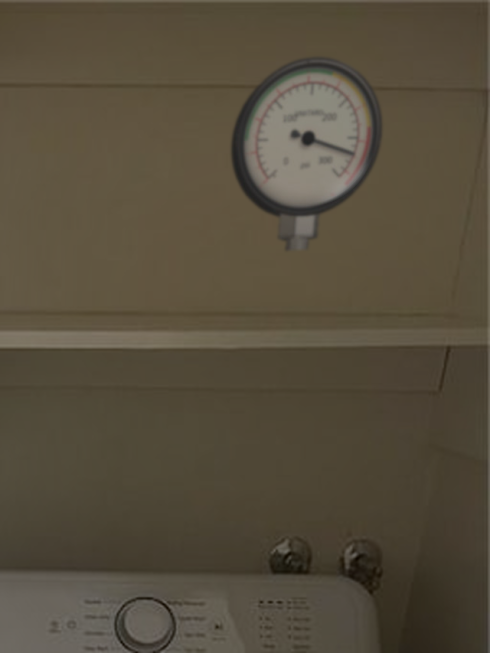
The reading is **270** psi
